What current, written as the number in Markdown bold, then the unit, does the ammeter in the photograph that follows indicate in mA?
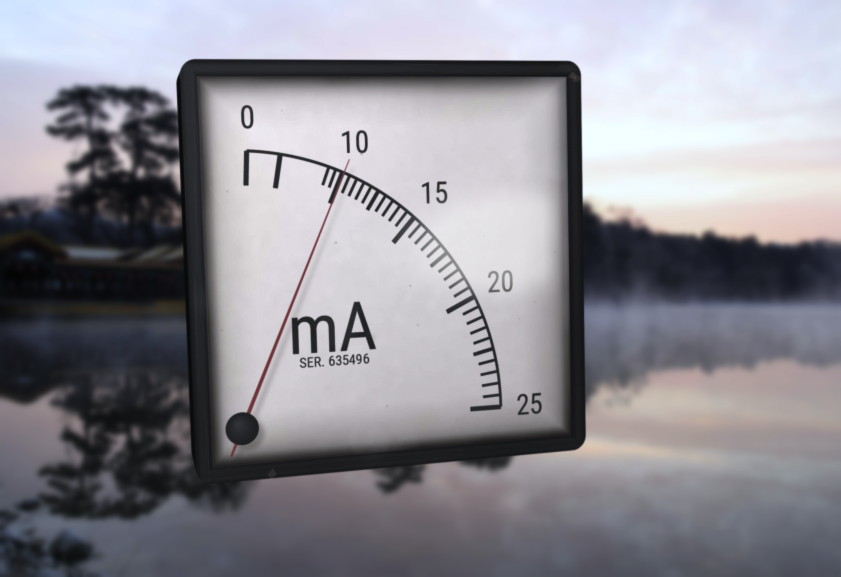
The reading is **10** mA
